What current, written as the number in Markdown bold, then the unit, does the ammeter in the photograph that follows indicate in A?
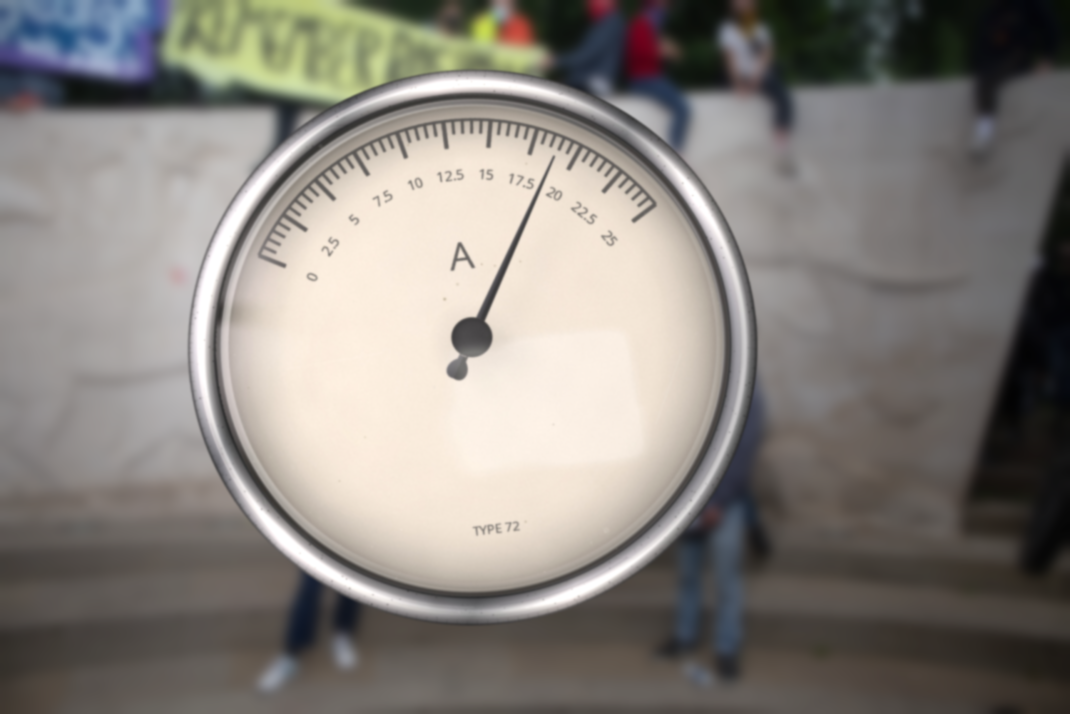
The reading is **19** A
